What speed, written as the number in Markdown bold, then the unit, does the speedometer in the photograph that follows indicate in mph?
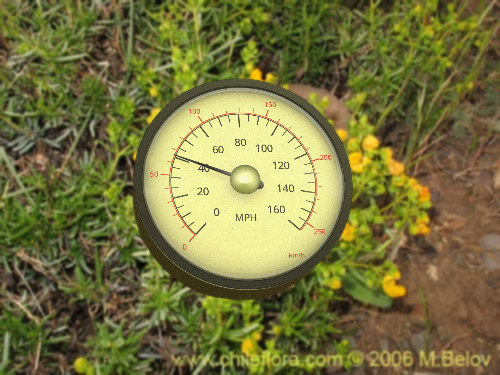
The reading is **40** mph
